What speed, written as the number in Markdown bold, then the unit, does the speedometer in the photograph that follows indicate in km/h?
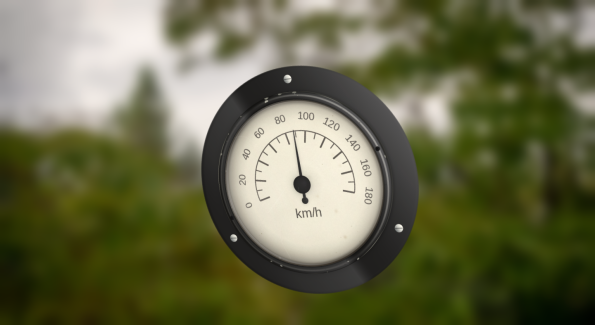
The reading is **90** km/h
